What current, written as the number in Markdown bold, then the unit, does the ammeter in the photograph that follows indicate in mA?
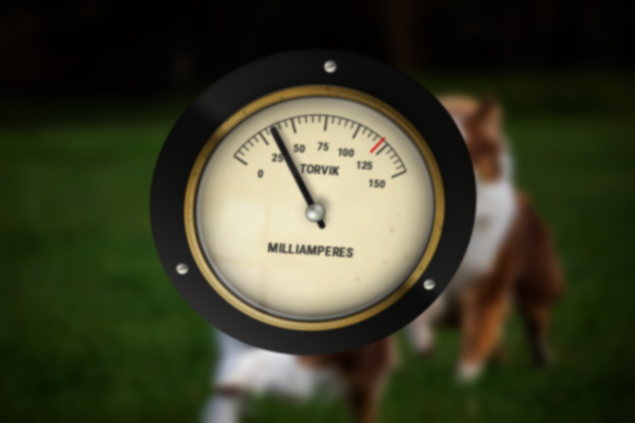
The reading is **35** mA
